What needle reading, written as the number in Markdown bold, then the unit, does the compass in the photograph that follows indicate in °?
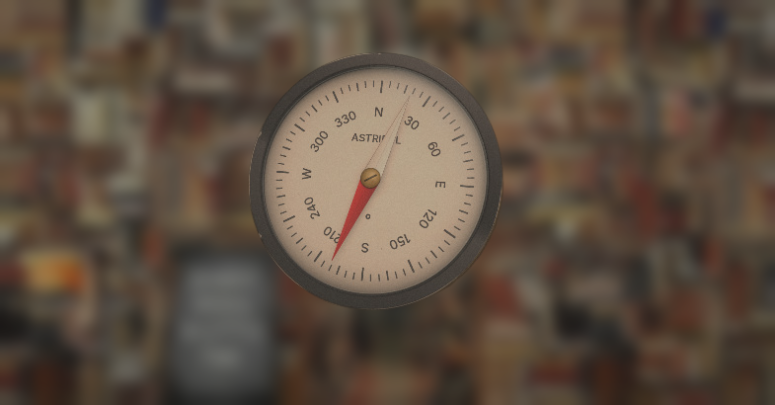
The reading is **200** °
